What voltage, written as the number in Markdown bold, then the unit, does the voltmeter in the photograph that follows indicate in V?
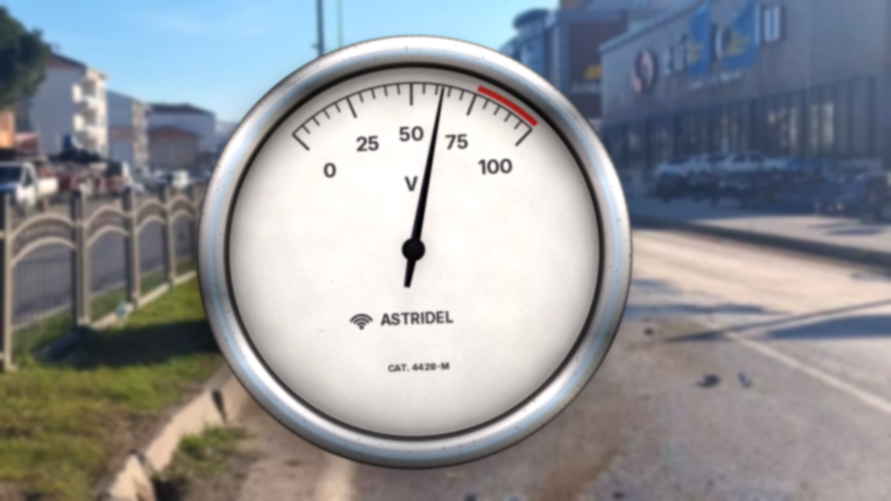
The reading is **62.5** V
